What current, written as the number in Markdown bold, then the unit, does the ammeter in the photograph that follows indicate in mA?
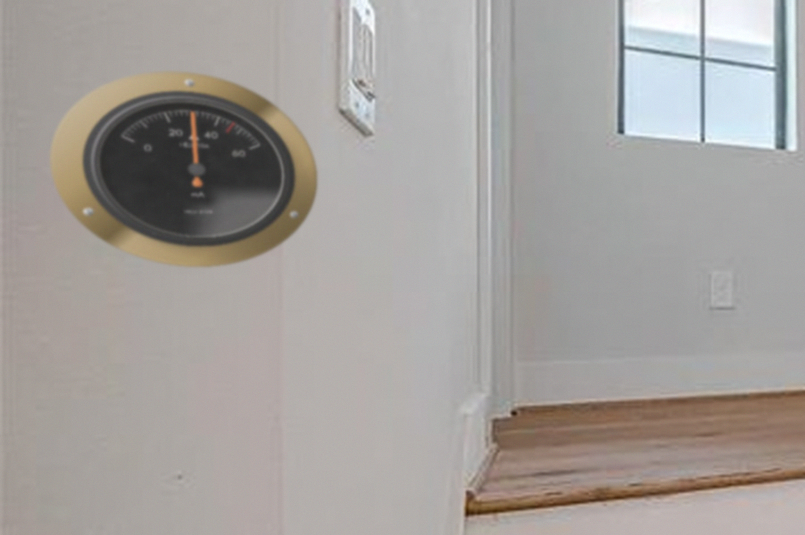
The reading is **30** mA
